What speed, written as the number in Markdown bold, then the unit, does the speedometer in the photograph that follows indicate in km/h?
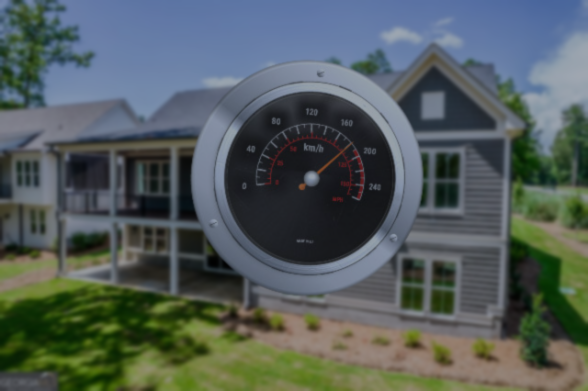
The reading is **180** km/h
